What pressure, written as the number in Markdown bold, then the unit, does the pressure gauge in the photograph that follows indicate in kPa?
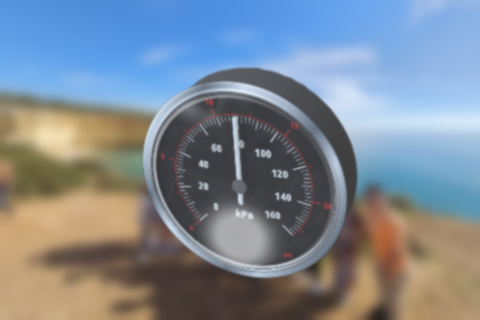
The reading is **80** kPa
